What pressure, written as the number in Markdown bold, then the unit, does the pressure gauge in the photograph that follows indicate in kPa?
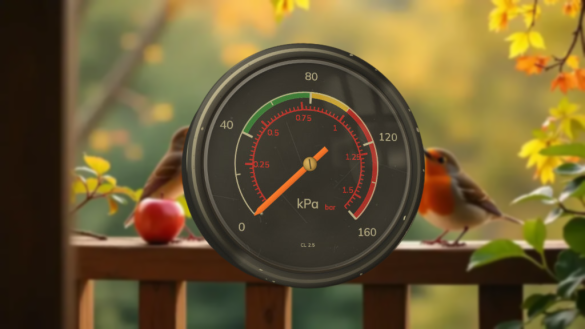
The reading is **0** kPa
